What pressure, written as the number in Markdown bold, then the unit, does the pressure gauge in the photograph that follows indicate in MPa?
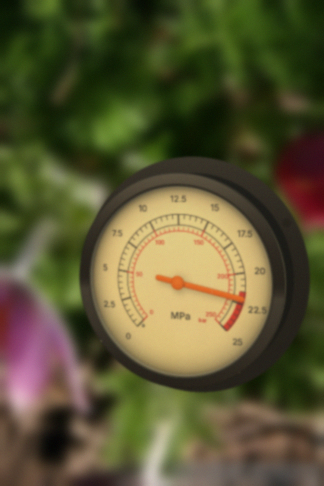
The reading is **22** MPa
